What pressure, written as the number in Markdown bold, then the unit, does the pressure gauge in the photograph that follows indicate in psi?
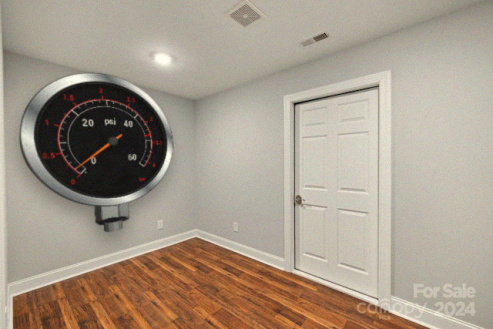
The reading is **2** psi
